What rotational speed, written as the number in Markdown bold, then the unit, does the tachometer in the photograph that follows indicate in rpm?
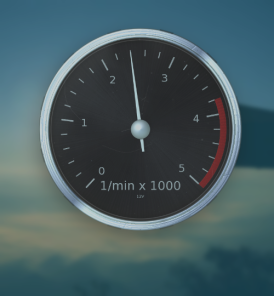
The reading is **2400** rpm
